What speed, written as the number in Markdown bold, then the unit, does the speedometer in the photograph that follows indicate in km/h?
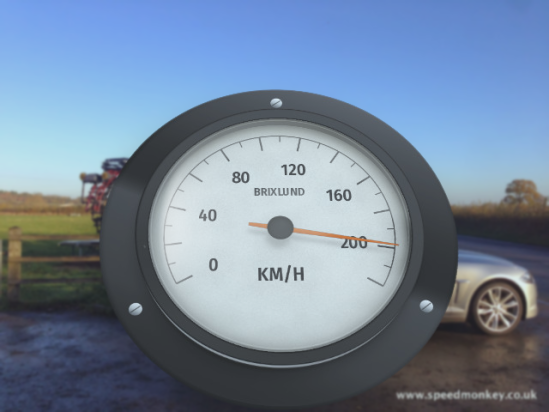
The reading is **200** km/h
